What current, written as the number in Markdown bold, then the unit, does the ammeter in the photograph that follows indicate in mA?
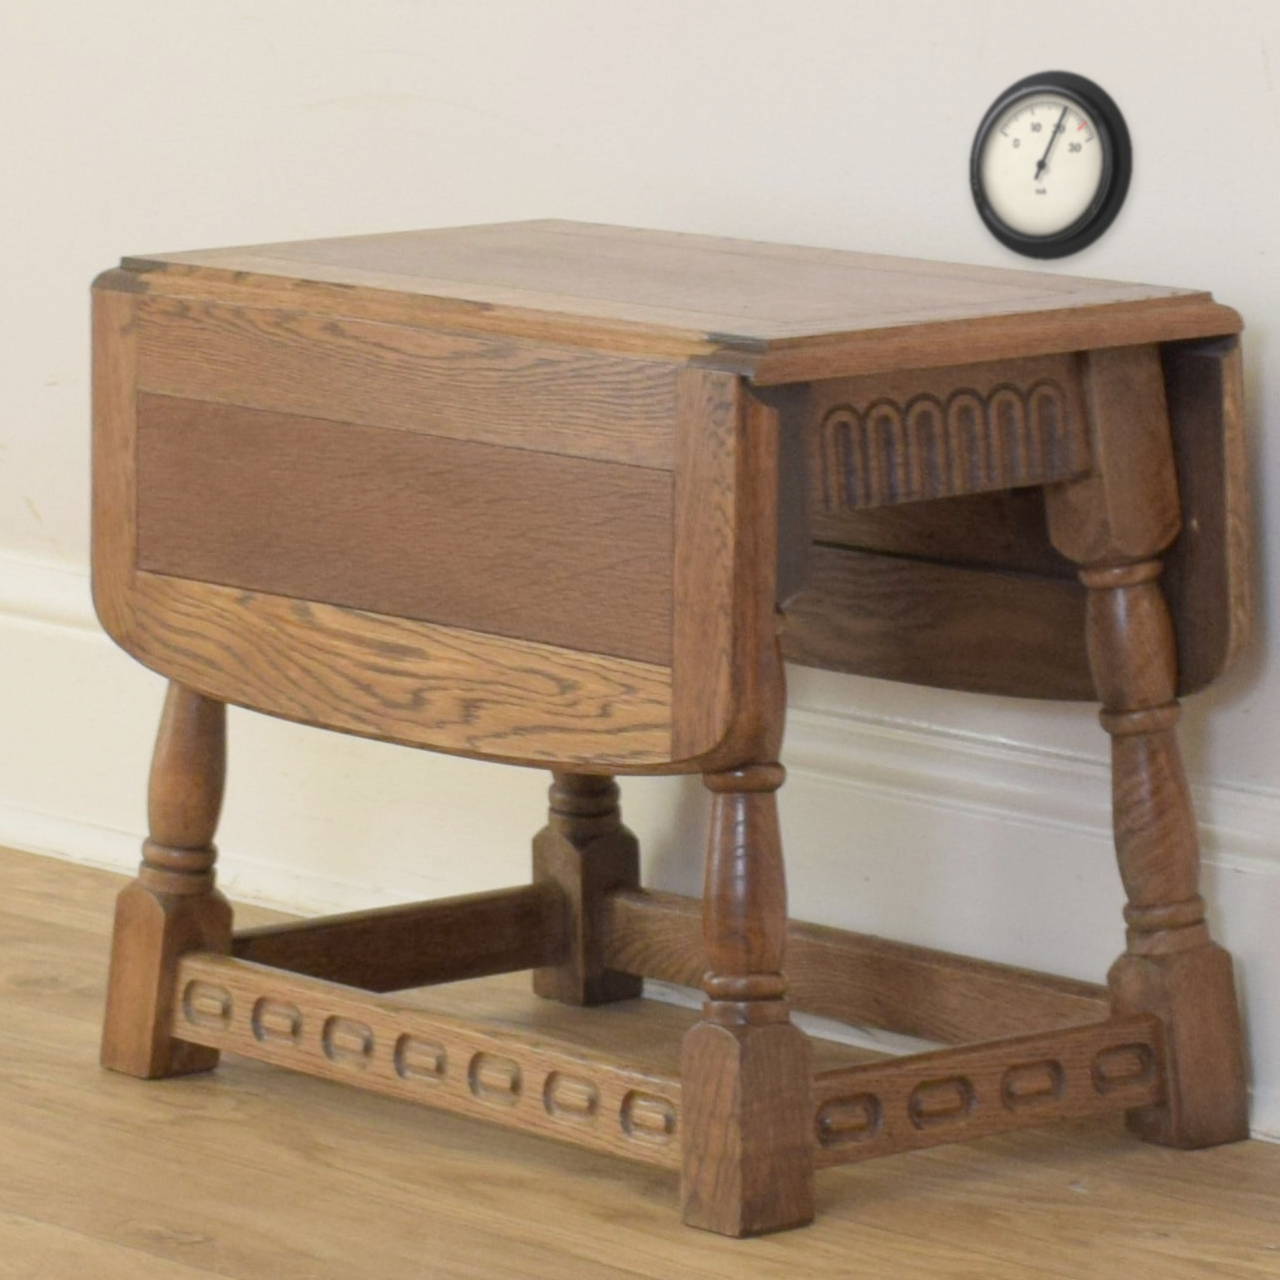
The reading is **20** mA
